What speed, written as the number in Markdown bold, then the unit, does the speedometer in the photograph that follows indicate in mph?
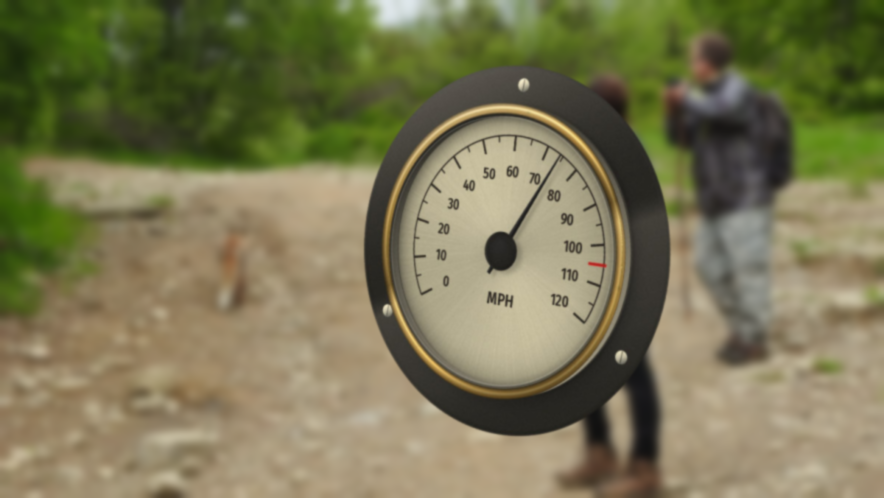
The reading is **75** mph
